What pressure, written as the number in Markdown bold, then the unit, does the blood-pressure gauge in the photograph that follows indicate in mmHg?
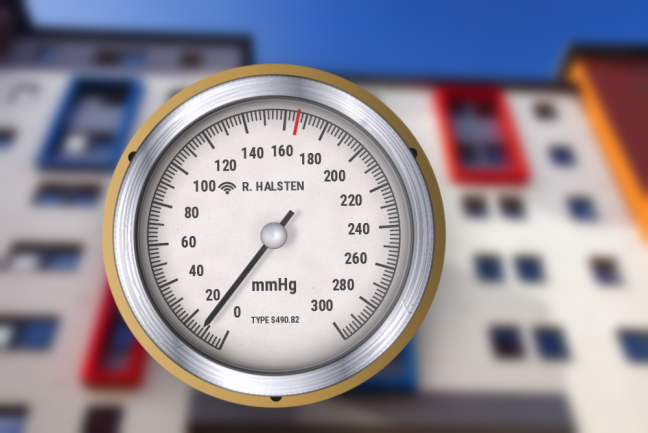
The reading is **12** mmHg
